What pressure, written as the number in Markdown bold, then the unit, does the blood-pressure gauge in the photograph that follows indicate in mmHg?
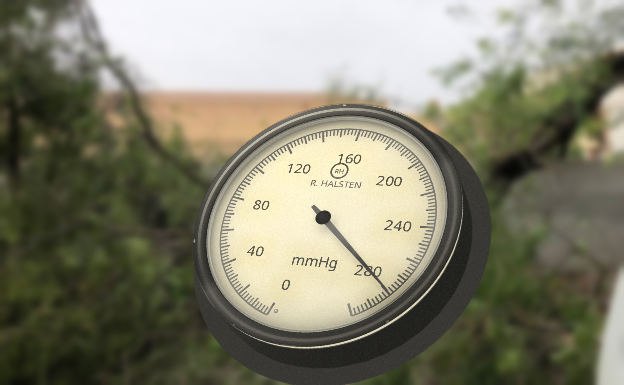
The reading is **280** mmHg
